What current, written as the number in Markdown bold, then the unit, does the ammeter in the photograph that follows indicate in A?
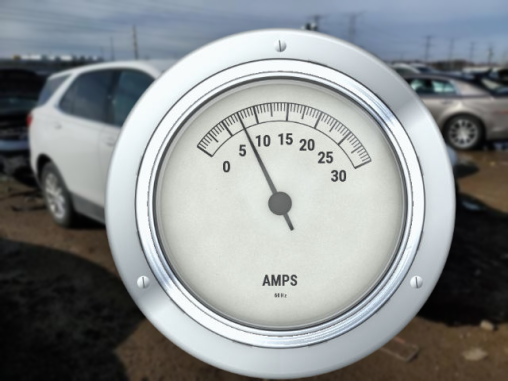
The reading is **7.5** A
